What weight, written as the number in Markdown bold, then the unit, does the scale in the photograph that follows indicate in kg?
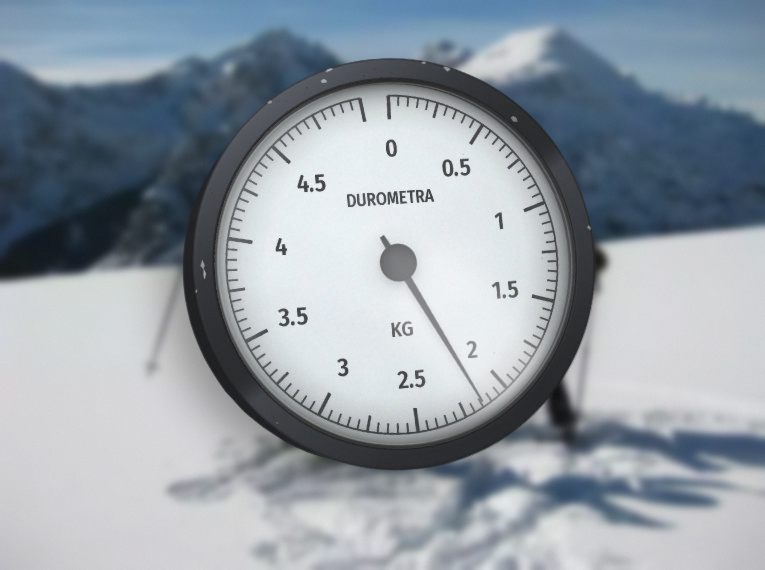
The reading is **2.15** kg
